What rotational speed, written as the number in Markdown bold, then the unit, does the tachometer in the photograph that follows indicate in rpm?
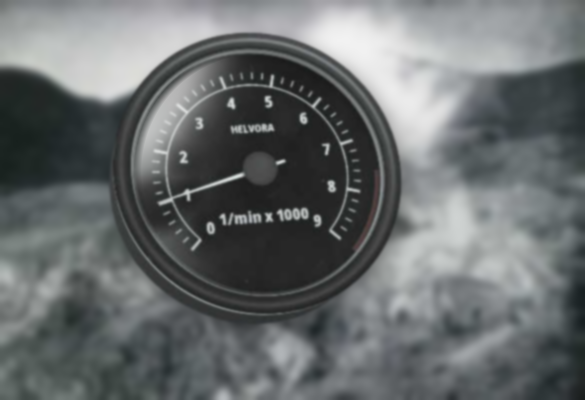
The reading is **1000** rpm
